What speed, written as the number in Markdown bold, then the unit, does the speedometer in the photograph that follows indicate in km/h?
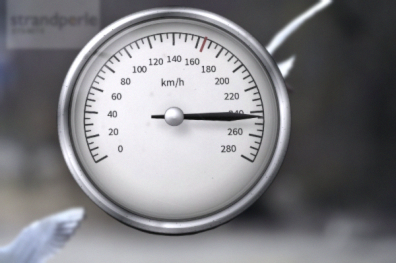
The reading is **245** km/h
